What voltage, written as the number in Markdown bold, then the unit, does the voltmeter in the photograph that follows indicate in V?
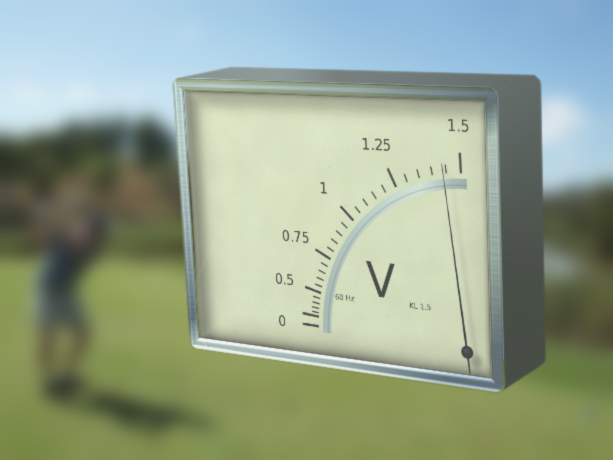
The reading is **1.45** V
